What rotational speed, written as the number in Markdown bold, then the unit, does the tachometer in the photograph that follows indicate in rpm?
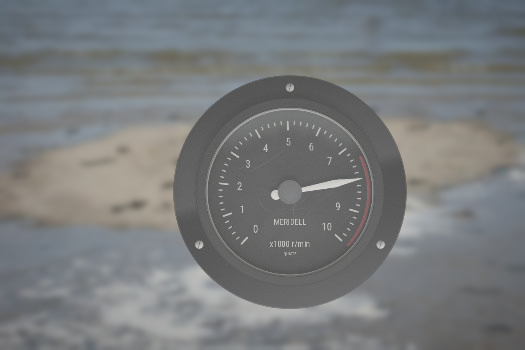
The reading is **8000** rpm
